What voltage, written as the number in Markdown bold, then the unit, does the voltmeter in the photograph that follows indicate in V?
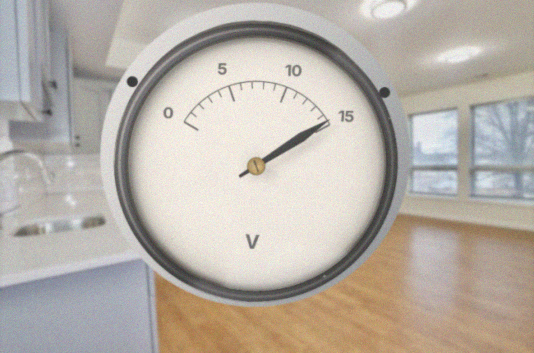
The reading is **14.5** V
